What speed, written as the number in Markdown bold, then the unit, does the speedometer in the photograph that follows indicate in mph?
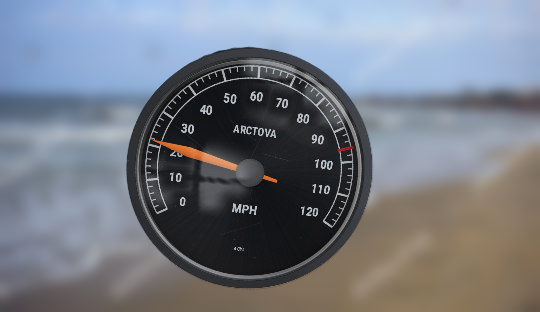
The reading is **22** mph
